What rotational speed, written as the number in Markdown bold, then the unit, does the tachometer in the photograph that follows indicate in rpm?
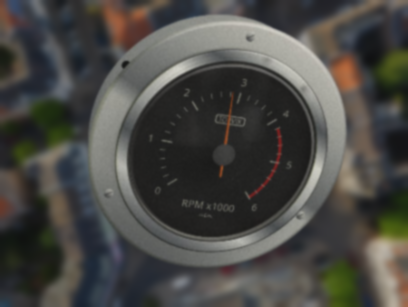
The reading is **2800** rpm
